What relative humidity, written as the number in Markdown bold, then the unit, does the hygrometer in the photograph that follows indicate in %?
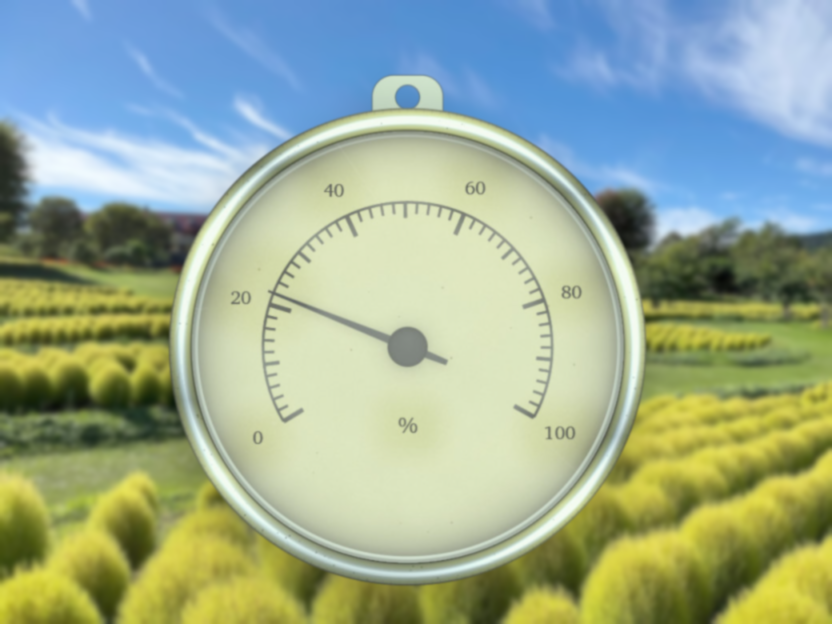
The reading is **22** %
